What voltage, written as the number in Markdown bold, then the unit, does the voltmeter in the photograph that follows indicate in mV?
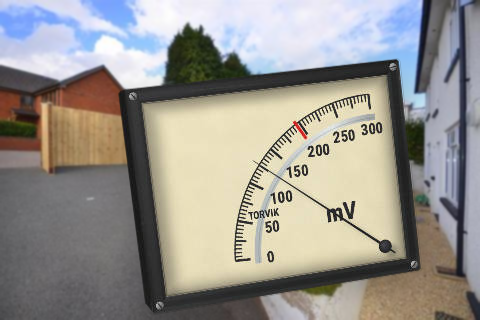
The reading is **125** mV
